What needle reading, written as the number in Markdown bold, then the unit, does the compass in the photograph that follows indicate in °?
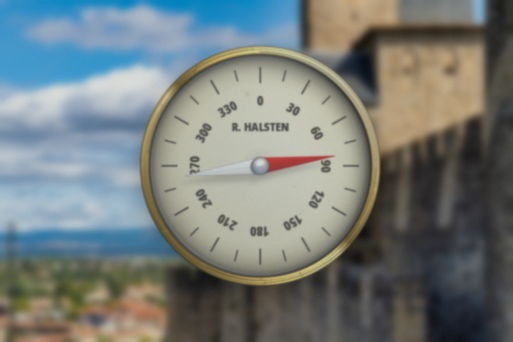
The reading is **82.5** °
